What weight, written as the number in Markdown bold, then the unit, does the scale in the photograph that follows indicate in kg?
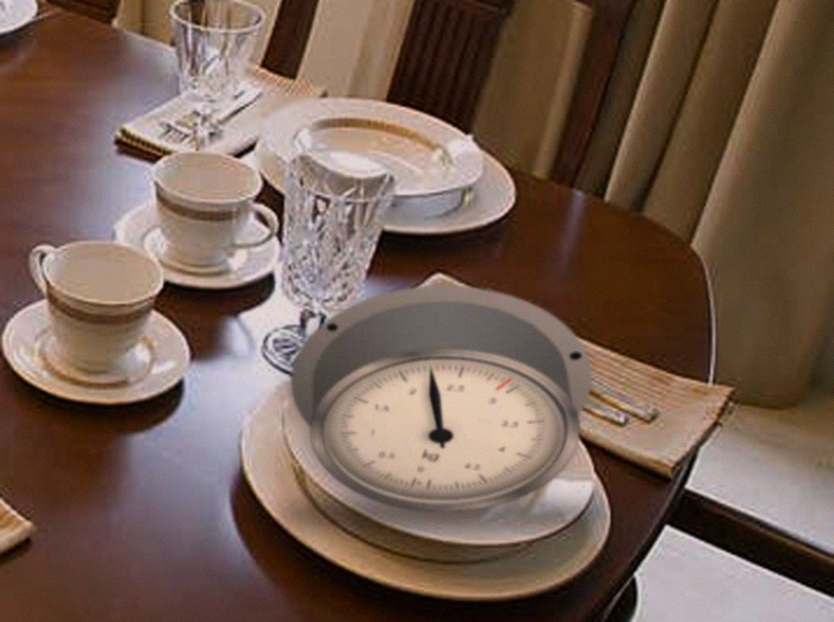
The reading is **2.25** kg
